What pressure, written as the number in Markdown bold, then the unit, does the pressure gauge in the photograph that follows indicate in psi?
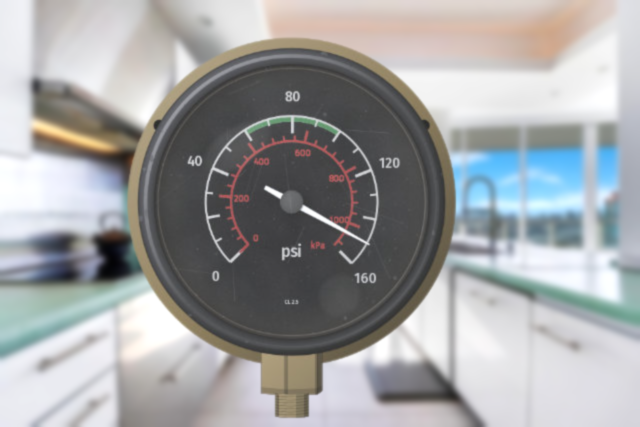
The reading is **150** psi
